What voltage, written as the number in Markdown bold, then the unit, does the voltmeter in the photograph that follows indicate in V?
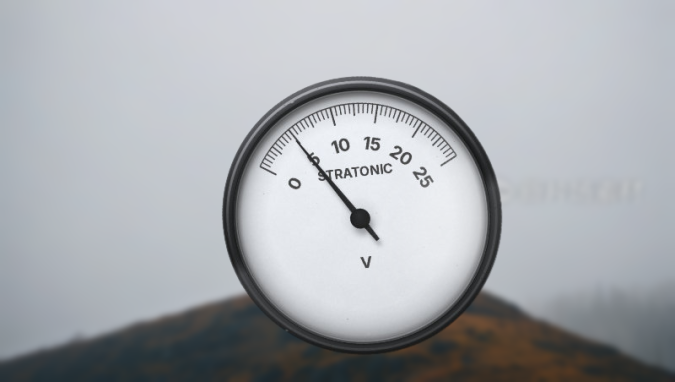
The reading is **5** V
